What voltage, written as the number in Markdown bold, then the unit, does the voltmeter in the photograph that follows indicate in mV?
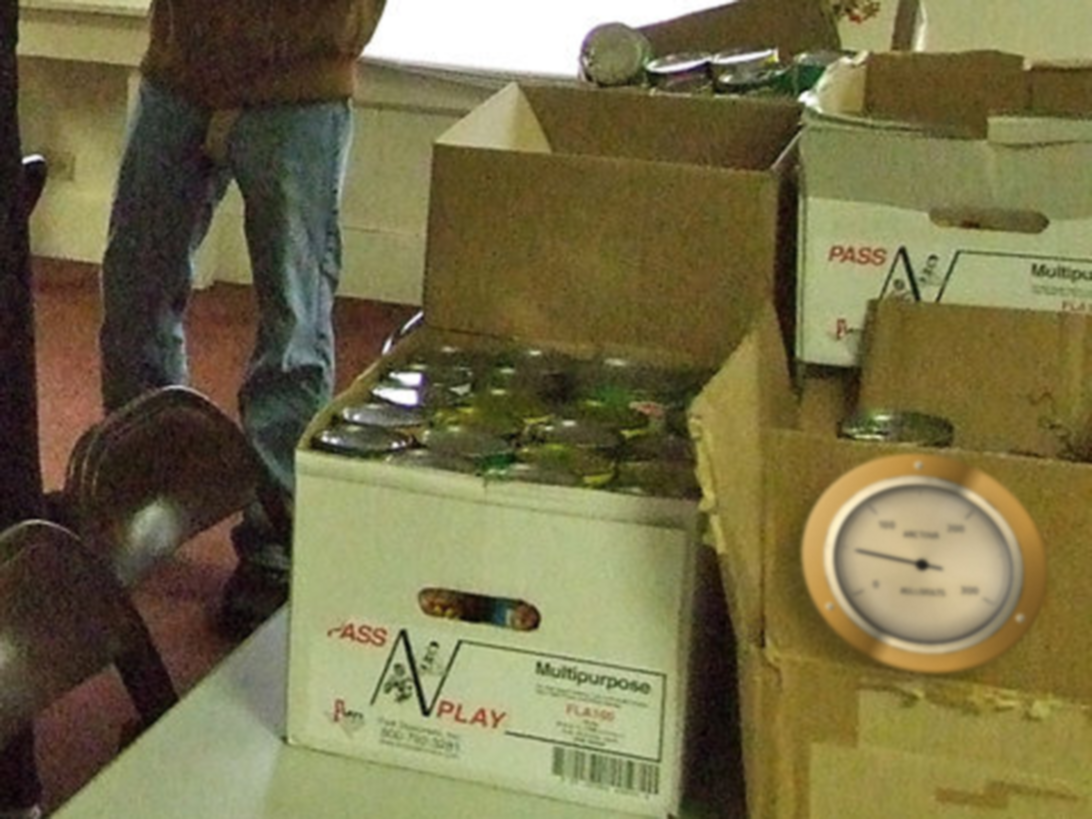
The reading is **50** mV
